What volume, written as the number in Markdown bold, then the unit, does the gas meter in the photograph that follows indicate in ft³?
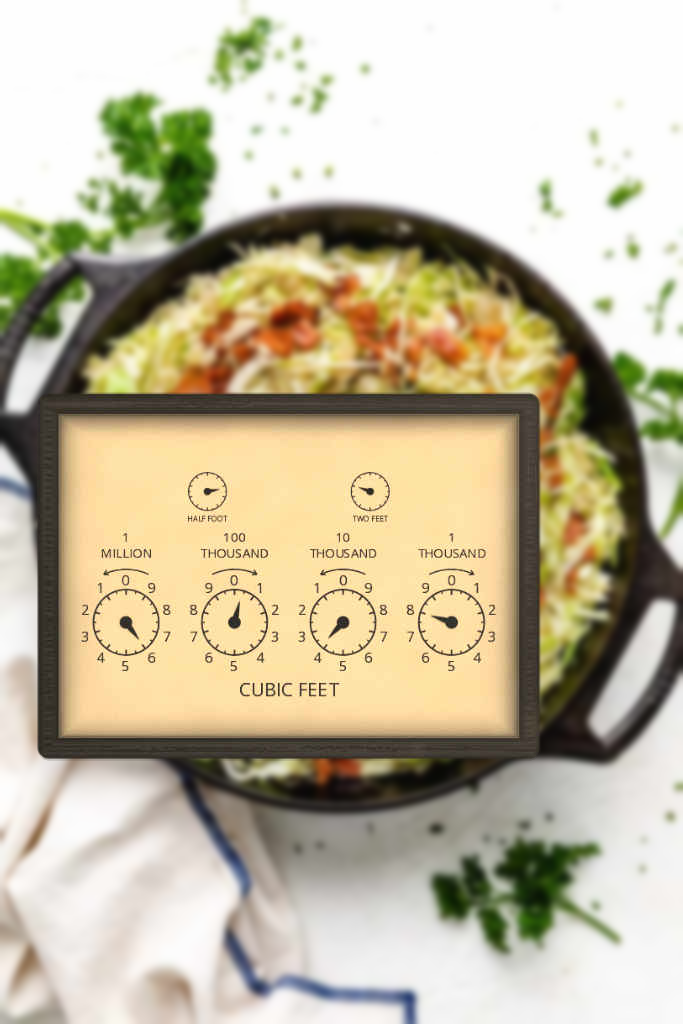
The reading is **603800** ft³
